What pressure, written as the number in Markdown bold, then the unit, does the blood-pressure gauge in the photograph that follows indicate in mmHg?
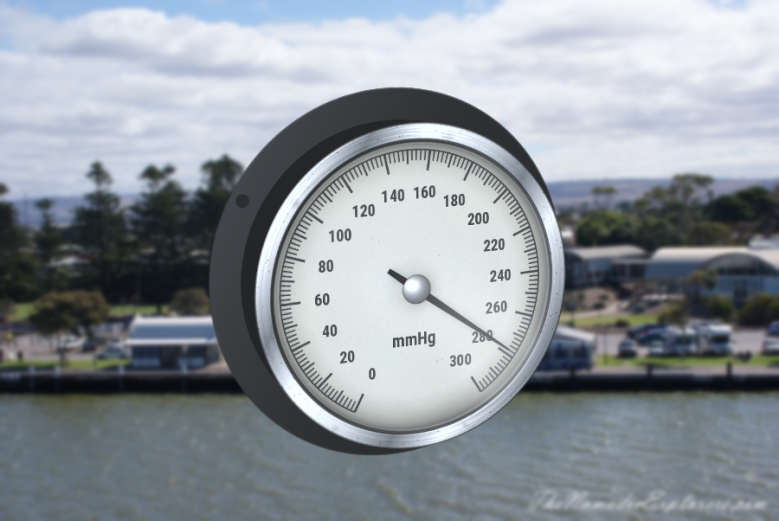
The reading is **278** mmHg
